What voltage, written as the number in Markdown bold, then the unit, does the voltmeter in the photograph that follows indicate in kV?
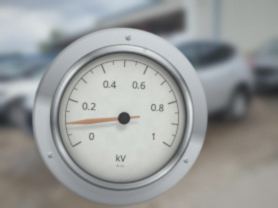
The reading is **0.1** kV
